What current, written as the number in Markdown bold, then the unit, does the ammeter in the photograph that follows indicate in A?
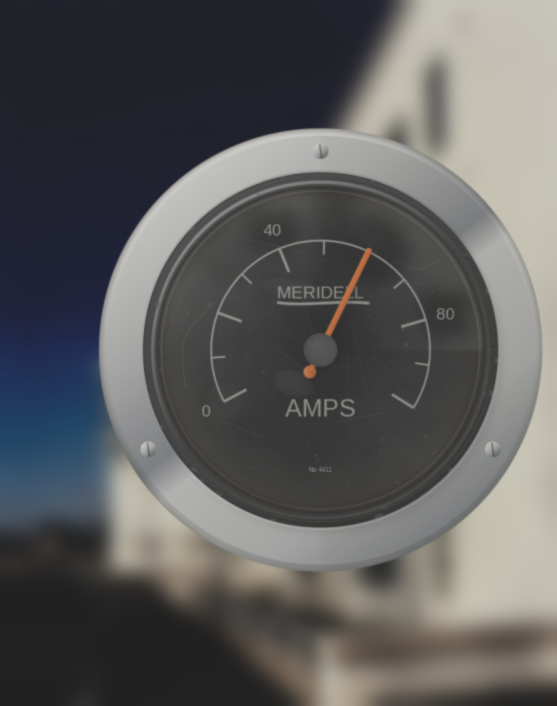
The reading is **60** A
